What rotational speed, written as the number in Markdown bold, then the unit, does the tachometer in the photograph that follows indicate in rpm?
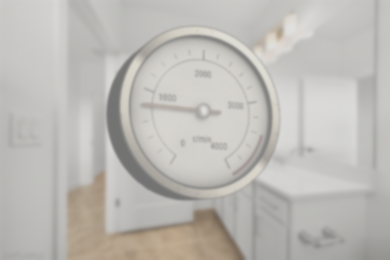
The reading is **800** rpm
